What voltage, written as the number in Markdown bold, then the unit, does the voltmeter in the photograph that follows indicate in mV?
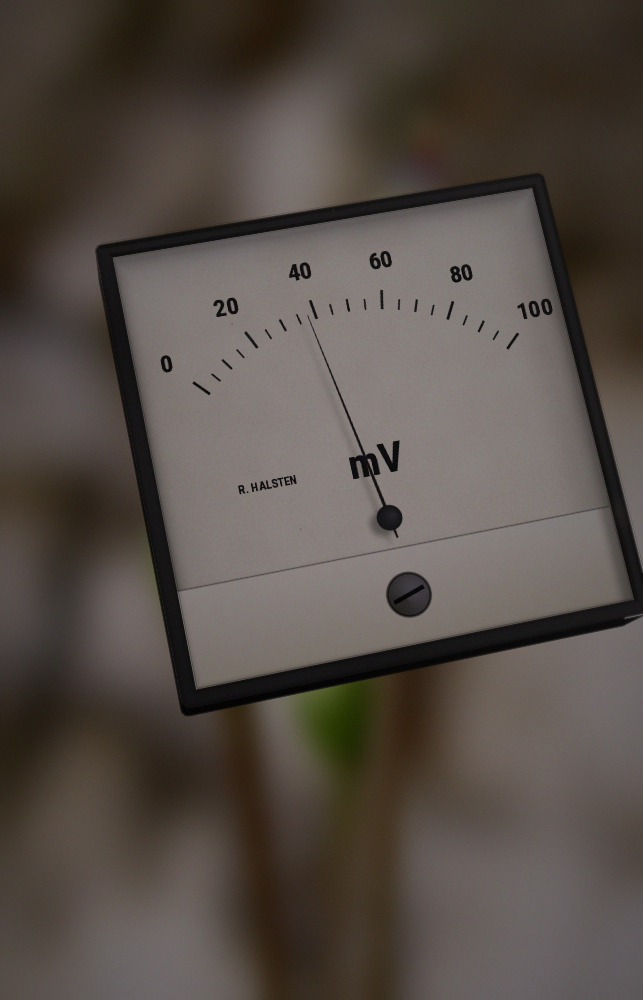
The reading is **37.5** mV
